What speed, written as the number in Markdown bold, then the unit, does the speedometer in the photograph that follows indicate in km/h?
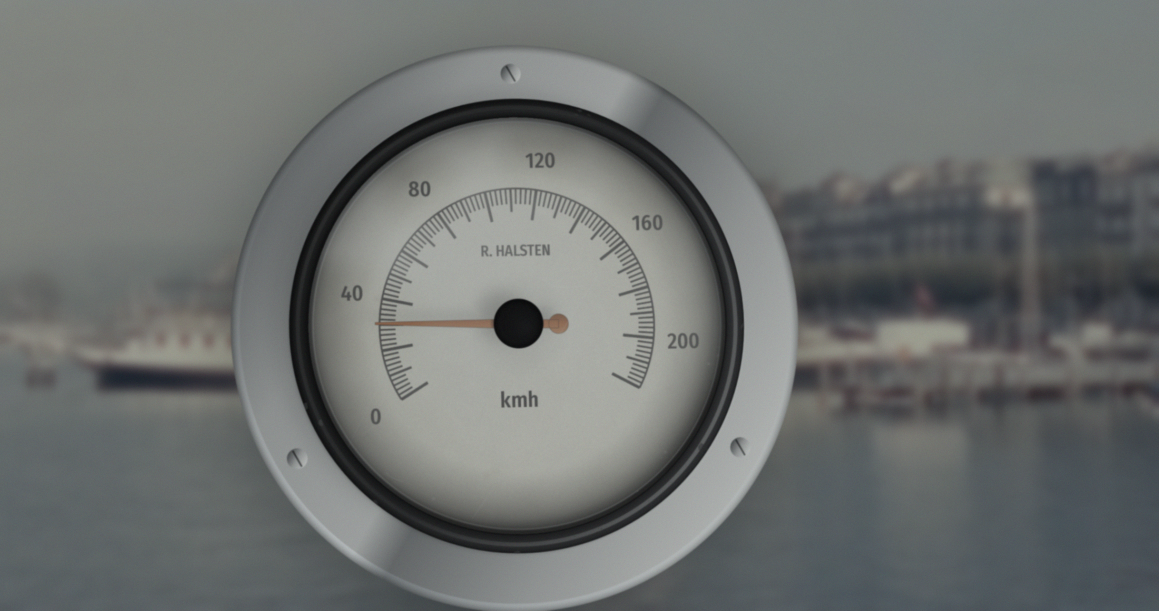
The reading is **30** km/h
